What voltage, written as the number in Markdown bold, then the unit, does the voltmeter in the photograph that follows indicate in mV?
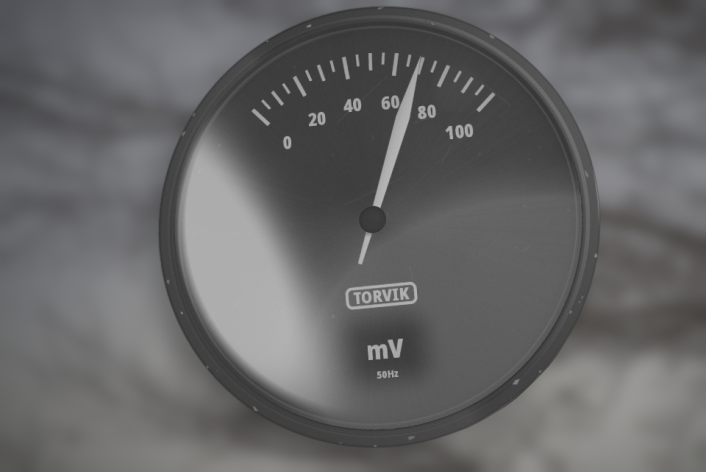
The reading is **70** mV
